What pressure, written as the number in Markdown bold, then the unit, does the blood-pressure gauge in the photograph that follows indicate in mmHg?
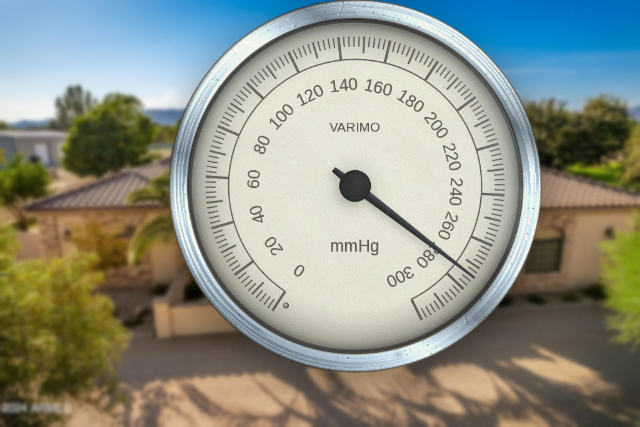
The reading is **274** mmHg
